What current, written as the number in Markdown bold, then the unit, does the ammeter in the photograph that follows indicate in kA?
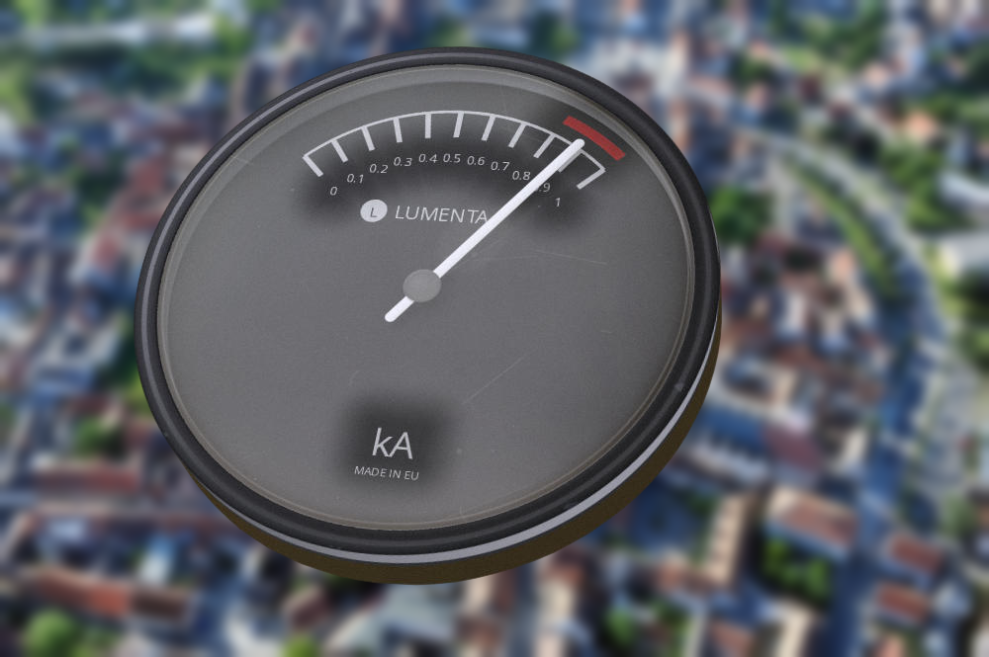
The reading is **0.9** kA
